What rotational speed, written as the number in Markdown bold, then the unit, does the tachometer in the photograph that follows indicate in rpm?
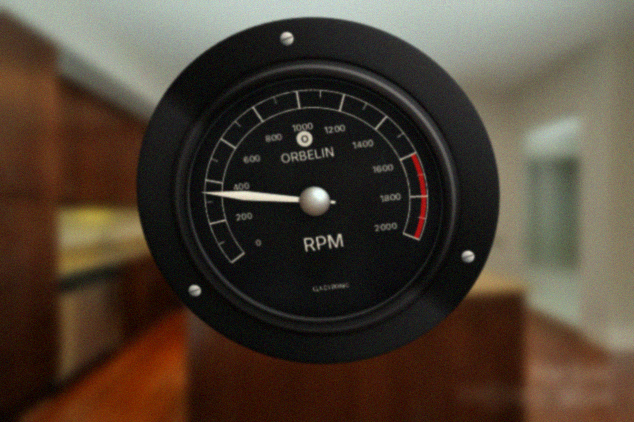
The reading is **350** rpm
